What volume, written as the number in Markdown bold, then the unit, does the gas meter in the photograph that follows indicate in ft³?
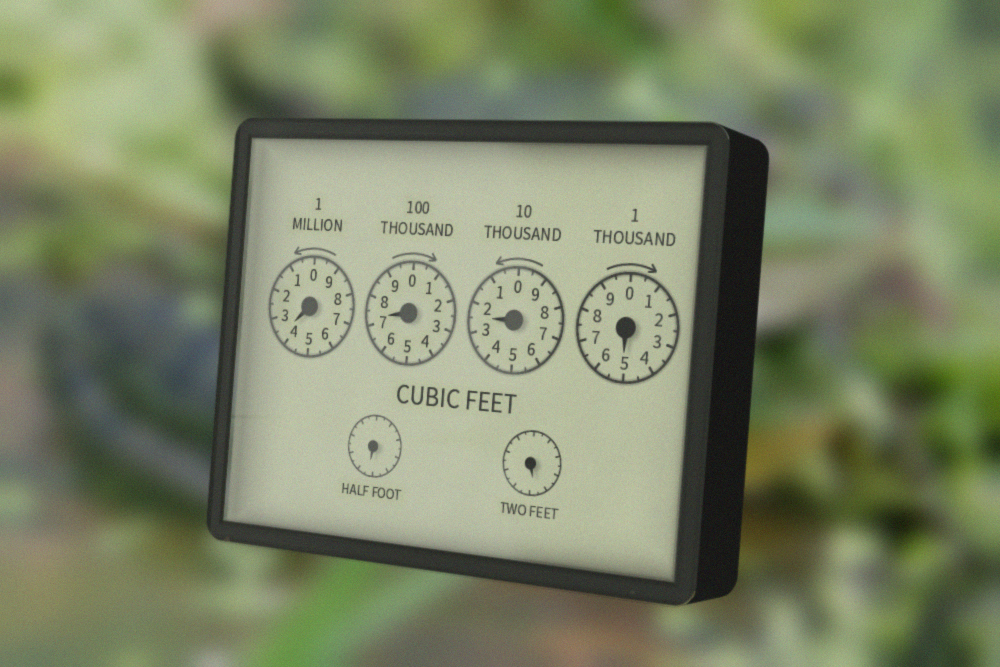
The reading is **372500** ft³
